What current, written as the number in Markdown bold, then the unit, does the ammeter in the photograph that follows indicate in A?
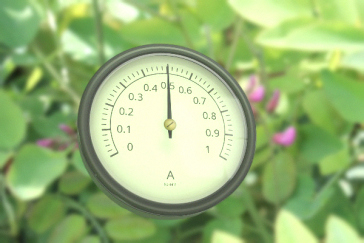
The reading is **0.5** A
